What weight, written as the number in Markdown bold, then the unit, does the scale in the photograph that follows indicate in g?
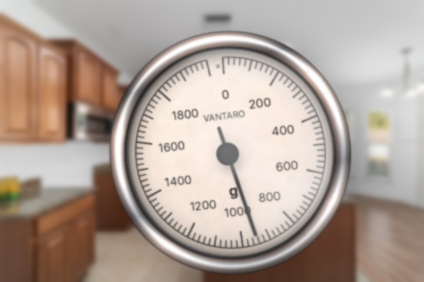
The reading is **940** g
